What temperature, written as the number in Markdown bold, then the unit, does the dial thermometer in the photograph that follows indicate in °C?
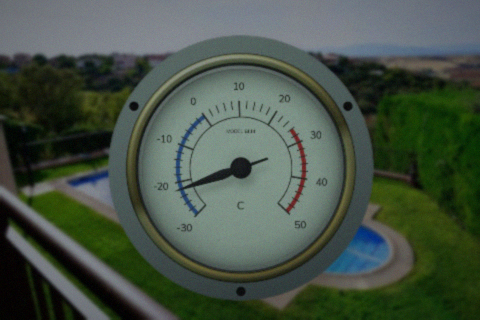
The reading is **-22** °C
